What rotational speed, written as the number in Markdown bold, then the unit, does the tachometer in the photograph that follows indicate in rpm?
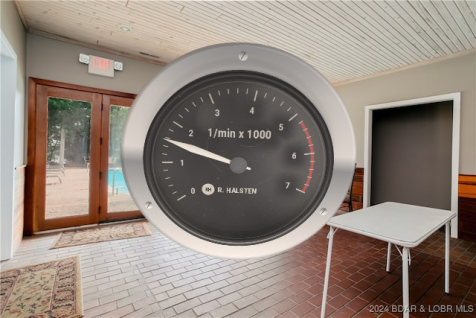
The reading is **1600** rpm
